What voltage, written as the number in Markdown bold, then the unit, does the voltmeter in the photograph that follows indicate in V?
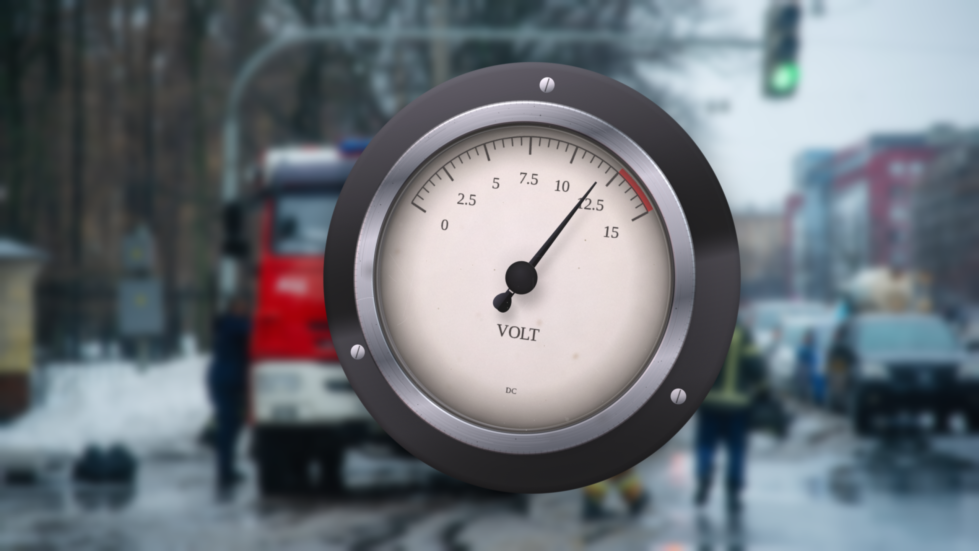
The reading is **12** V
